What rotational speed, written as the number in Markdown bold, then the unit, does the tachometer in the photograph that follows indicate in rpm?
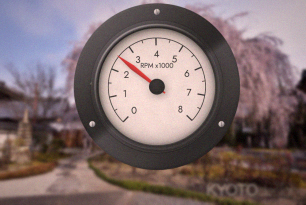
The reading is **2500** rpm
